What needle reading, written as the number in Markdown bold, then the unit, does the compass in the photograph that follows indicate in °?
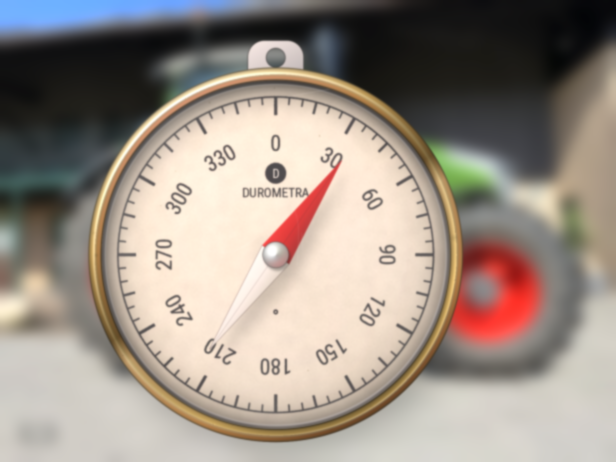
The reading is **35** °
